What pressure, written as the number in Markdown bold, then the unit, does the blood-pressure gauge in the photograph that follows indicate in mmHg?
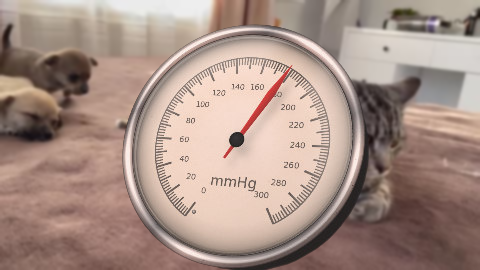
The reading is **180** mmHg
